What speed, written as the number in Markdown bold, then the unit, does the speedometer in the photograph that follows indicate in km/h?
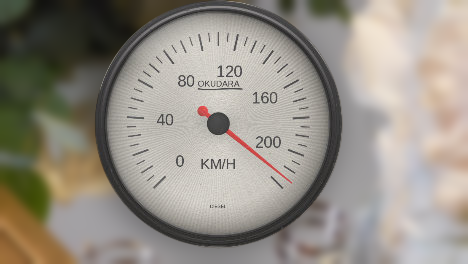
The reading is **215** km/h
